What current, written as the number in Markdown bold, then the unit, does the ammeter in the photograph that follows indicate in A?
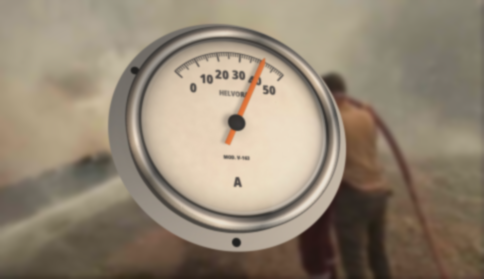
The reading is **40** A
